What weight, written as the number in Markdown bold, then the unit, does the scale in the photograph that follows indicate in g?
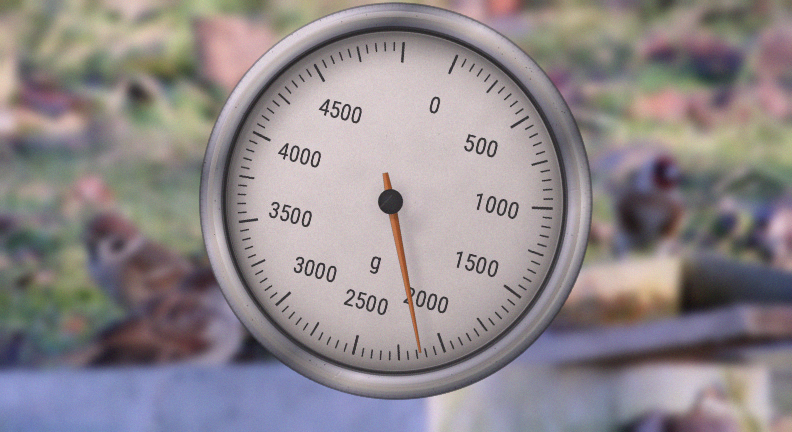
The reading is **2125** g
